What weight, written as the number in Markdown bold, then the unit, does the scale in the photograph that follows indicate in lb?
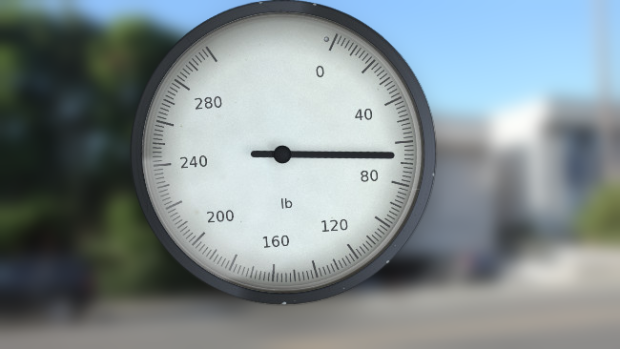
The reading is **66** lb
